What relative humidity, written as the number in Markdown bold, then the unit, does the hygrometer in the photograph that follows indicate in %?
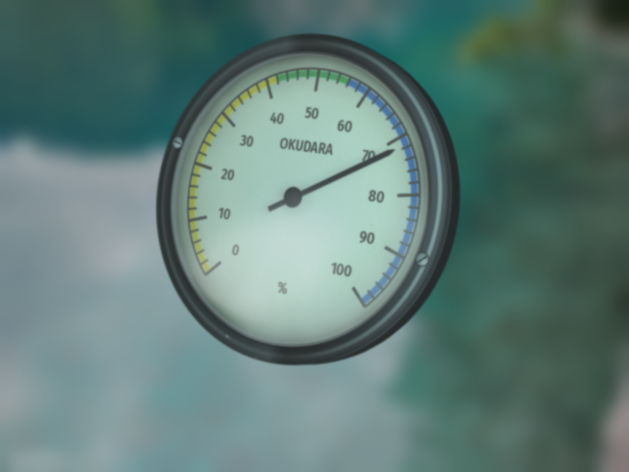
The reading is **72** %
